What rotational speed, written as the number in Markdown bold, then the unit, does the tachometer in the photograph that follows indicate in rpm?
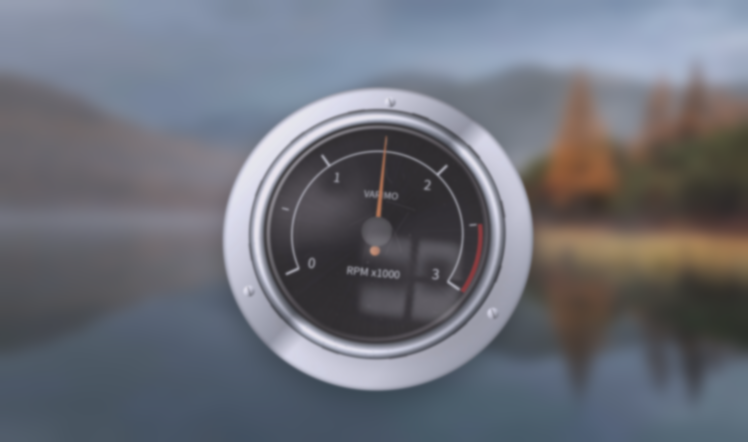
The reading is **1500** rpm
